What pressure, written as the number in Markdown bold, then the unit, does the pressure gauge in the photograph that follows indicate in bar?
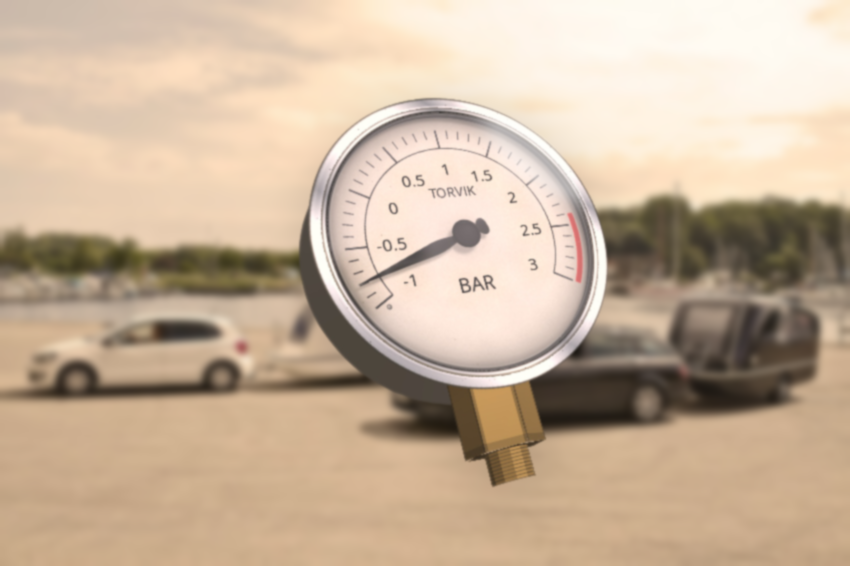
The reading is **-0.8** bar
